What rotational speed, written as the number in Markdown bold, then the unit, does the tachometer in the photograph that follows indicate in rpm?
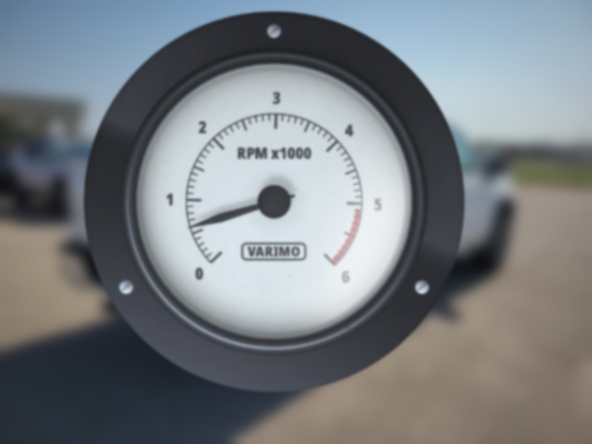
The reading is **600** rpm
